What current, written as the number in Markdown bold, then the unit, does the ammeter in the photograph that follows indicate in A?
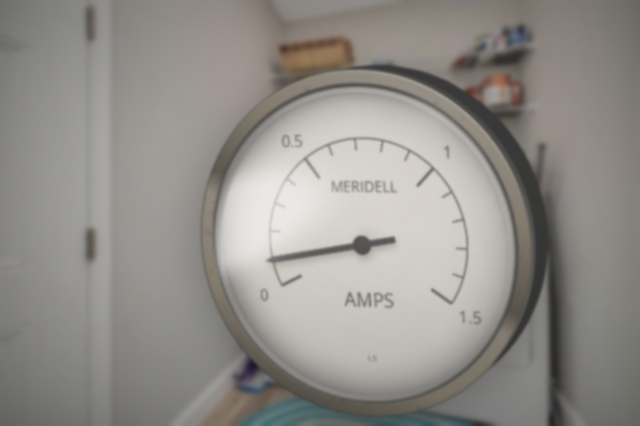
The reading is **0.1** A
